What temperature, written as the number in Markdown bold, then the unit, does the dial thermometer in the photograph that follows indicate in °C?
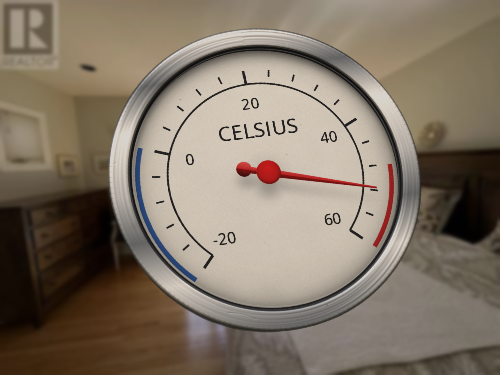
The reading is **52** °C
